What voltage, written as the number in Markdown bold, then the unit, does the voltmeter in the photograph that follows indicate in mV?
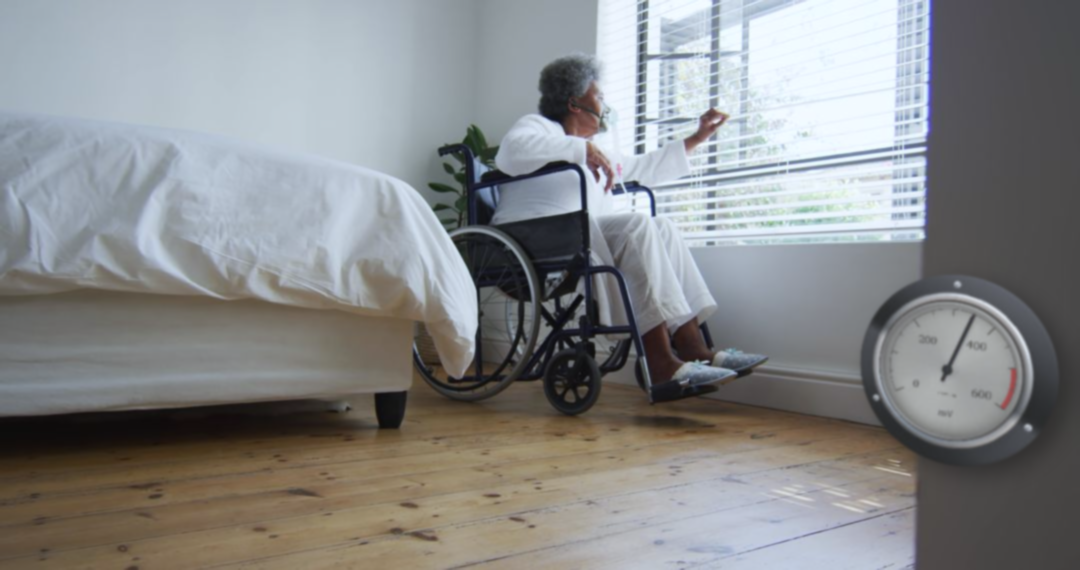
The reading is **350** mV
